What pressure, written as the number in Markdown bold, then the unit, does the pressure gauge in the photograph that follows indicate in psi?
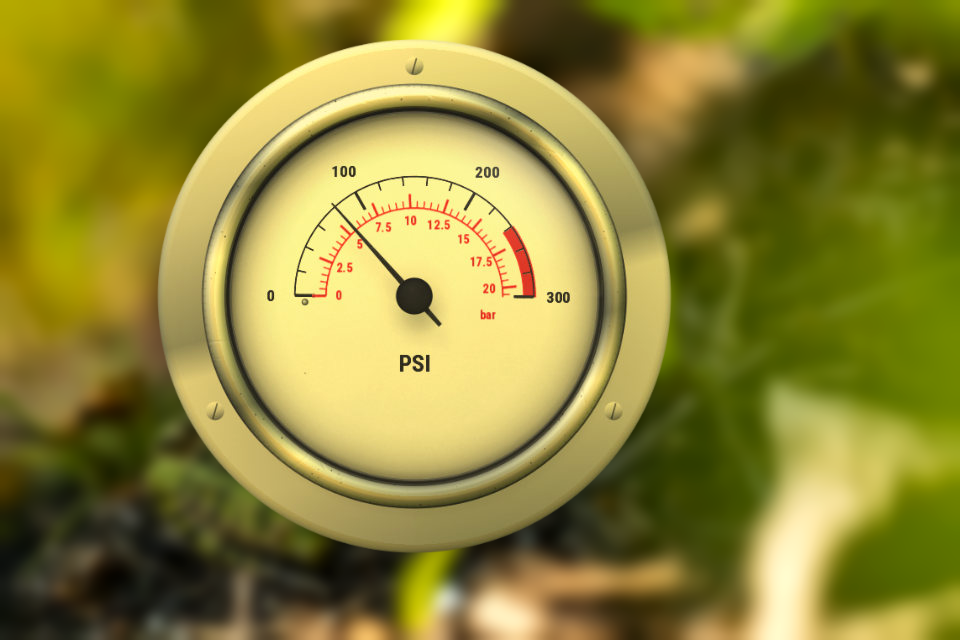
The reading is **80** psi
